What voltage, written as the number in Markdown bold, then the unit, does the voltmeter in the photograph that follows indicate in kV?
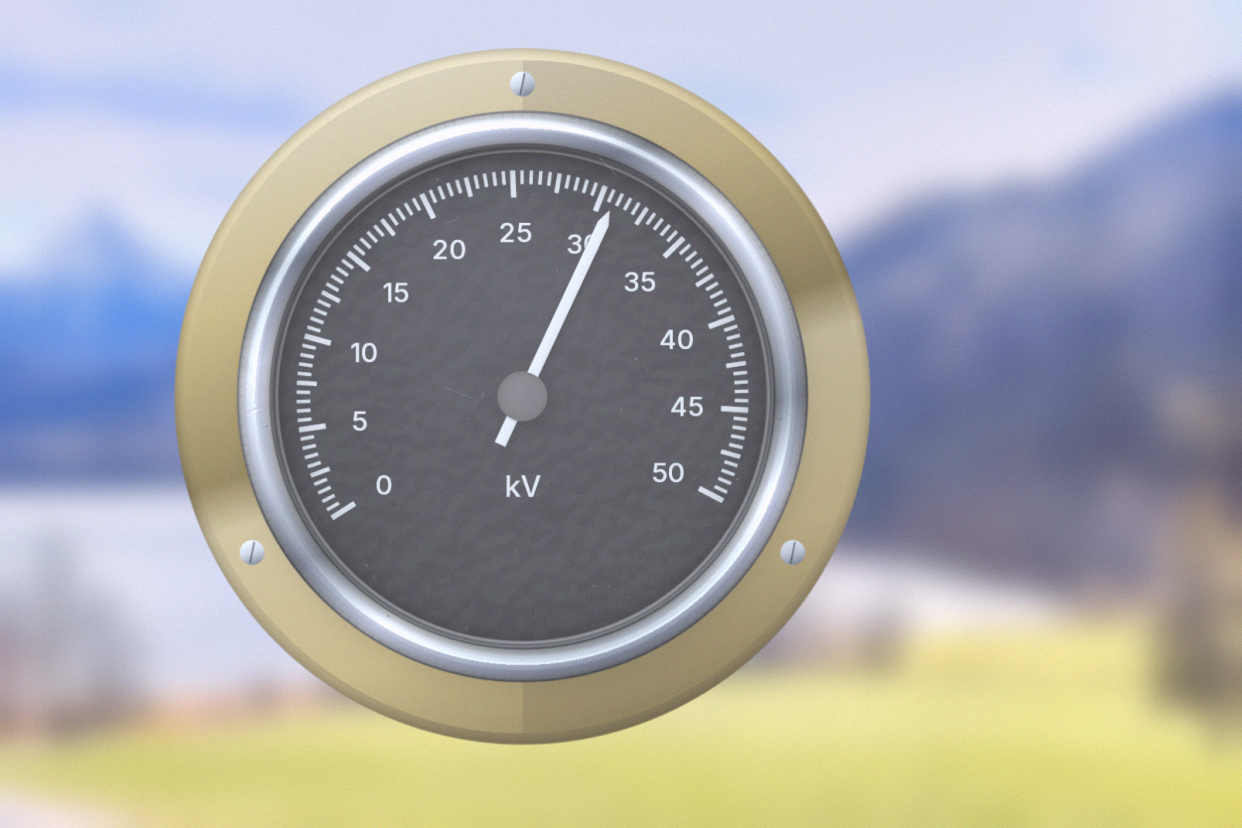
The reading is **30.75** kV
